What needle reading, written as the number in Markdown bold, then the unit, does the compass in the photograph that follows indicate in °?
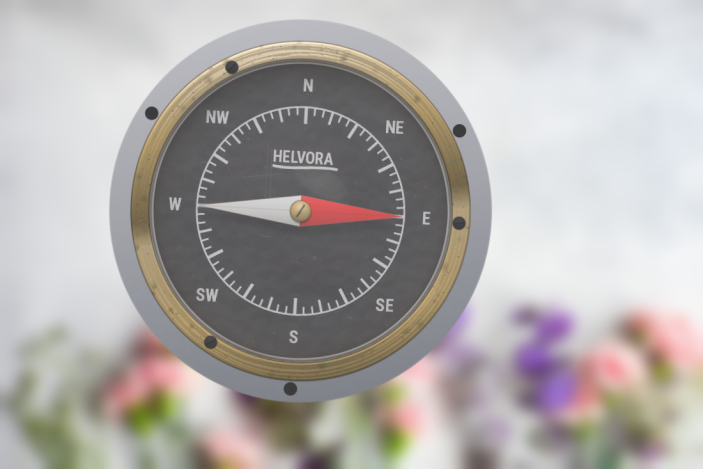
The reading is **90** °
